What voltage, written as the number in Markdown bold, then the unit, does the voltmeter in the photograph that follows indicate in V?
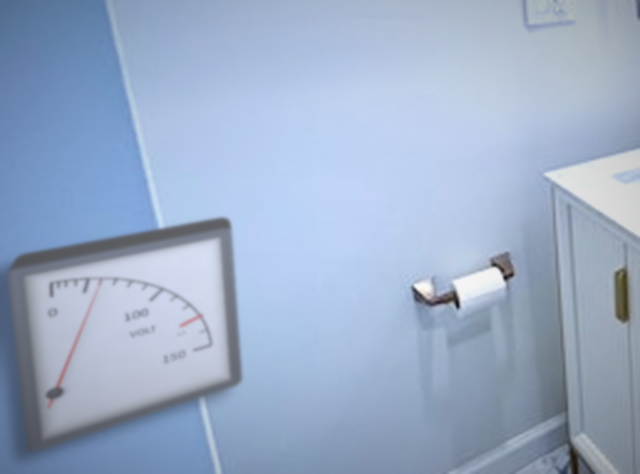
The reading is **60** V
